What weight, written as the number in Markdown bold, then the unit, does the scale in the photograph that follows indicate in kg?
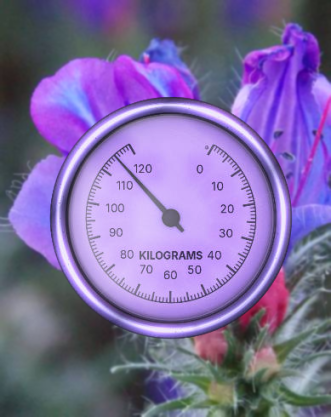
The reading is **115** kg
